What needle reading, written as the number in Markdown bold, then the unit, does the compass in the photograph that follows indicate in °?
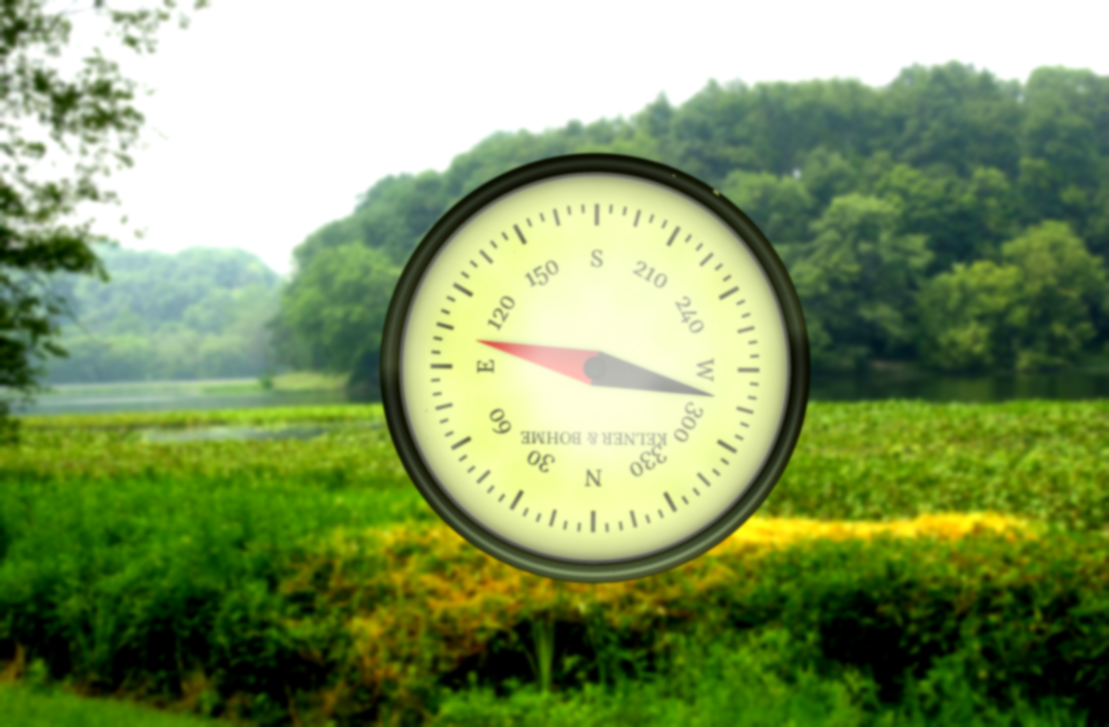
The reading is **102.5** °
